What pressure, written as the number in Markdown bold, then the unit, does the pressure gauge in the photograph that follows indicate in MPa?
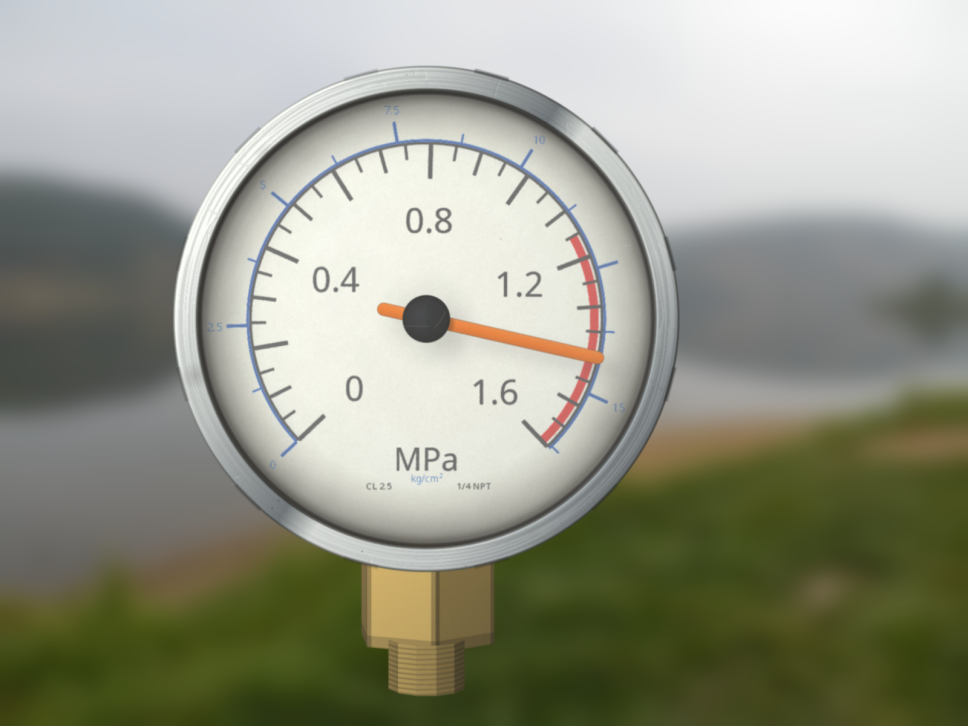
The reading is **1.4** MPa
